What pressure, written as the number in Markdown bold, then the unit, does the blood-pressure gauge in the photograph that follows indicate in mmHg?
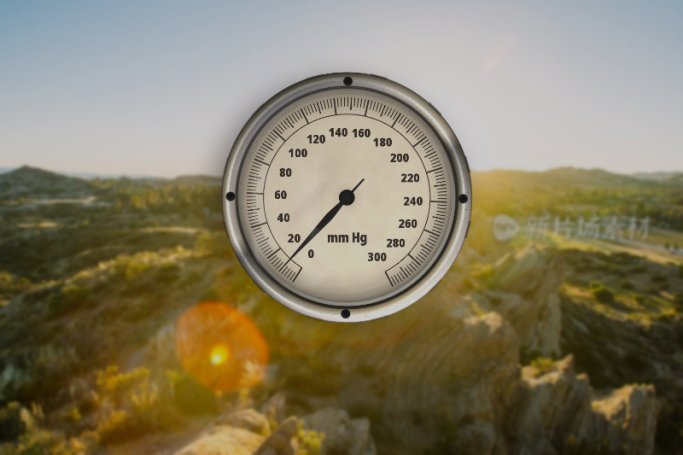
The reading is **10** mmHg
